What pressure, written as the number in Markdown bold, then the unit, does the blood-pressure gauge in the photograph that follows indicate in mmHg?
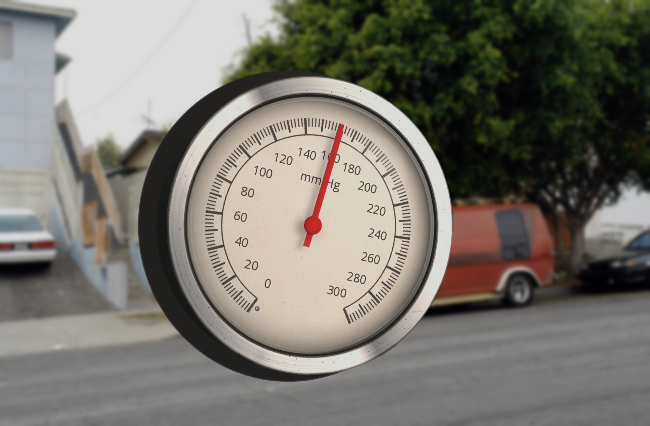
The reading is **160** mmHg
